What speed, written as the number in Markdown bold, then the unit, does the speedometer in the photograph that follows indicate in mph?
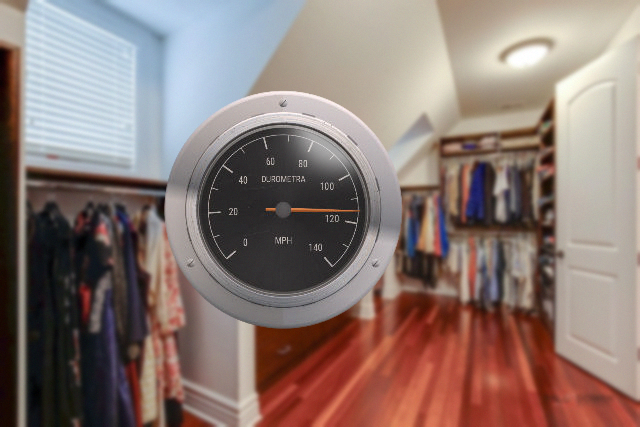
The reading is **115** mph
